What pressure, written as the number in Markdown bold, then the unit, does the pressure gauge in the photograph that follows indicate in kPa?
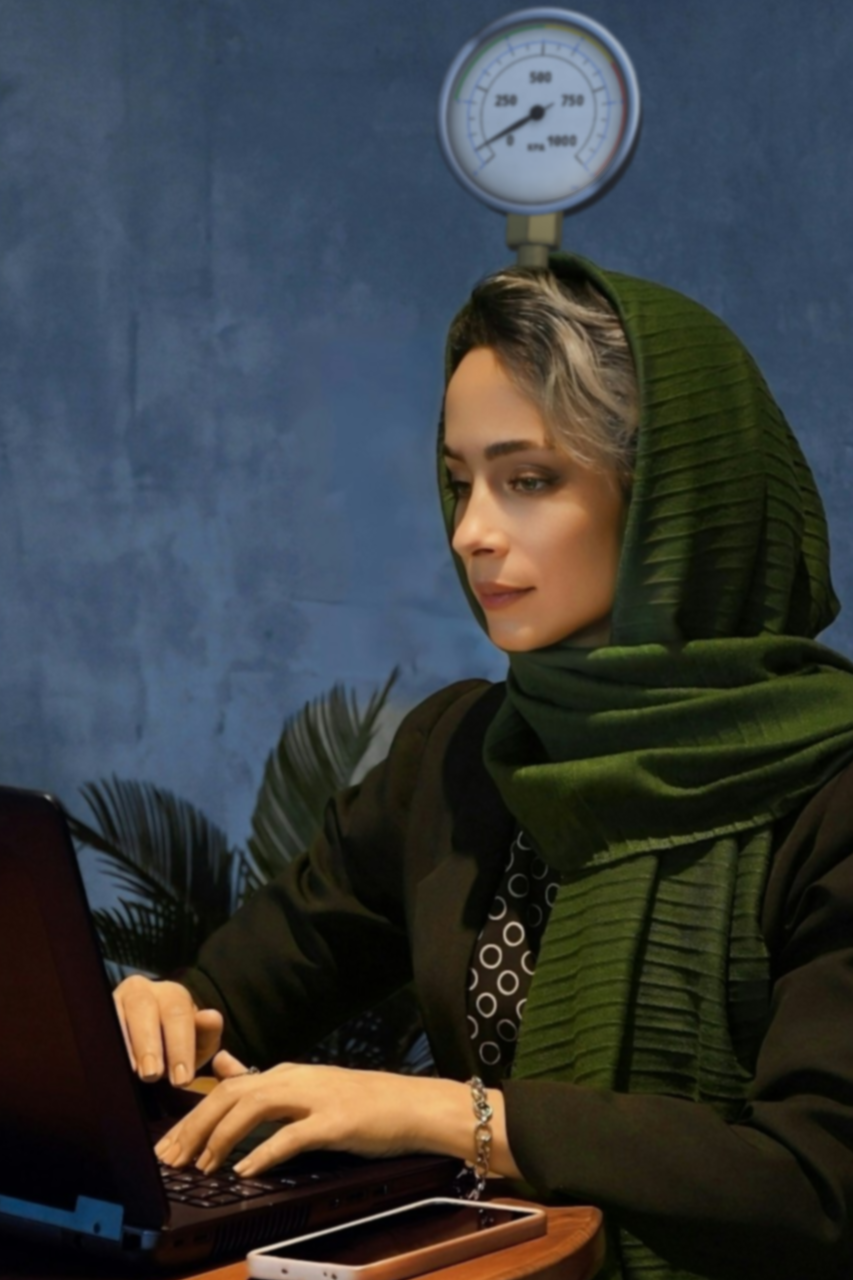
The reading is **50** kPa
